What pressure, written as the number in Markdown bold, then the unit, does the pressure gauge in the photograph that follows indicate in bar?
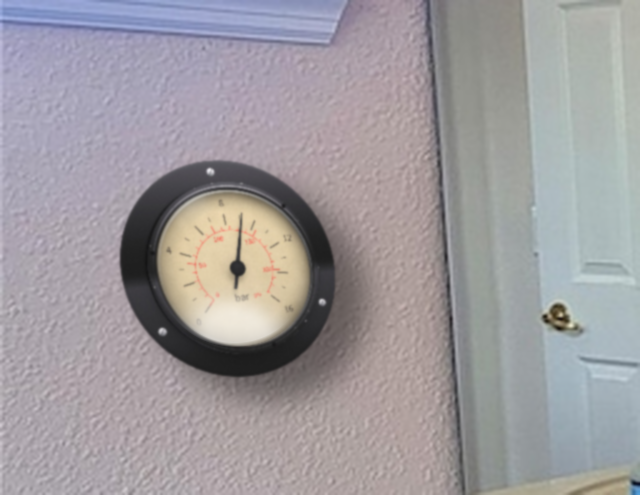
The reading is **9** bar
